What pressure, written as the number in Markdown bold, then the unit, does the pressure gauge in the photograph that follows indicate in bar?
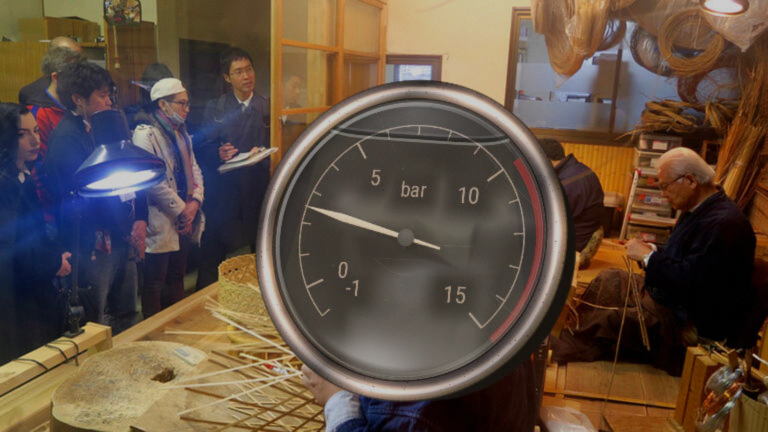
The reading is **2.5** bar
